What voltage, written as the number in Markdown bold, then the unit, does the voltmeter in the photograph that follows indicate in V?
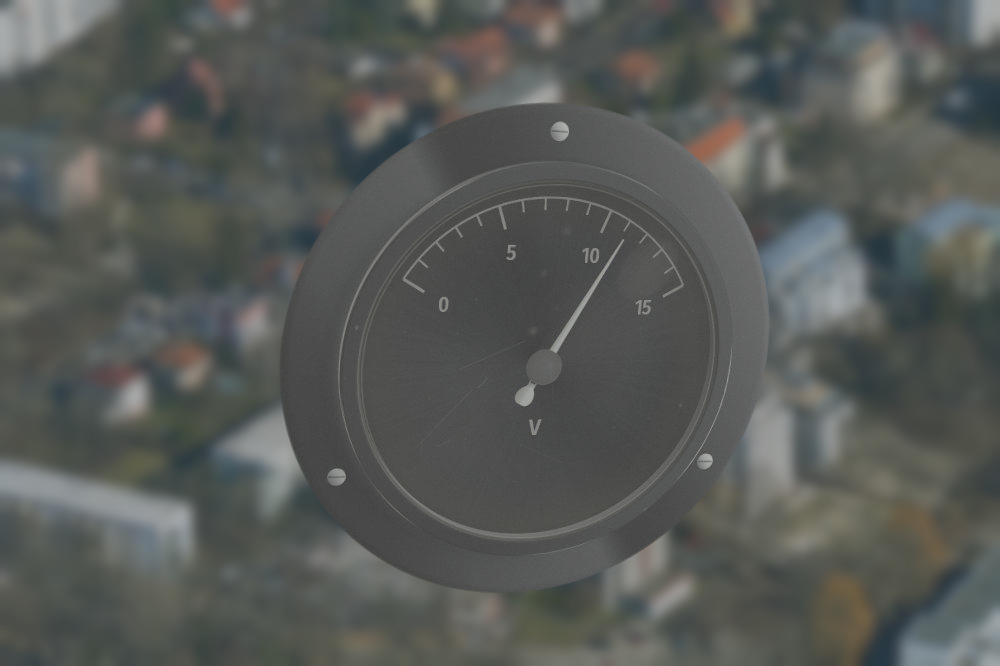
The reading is **11** V
